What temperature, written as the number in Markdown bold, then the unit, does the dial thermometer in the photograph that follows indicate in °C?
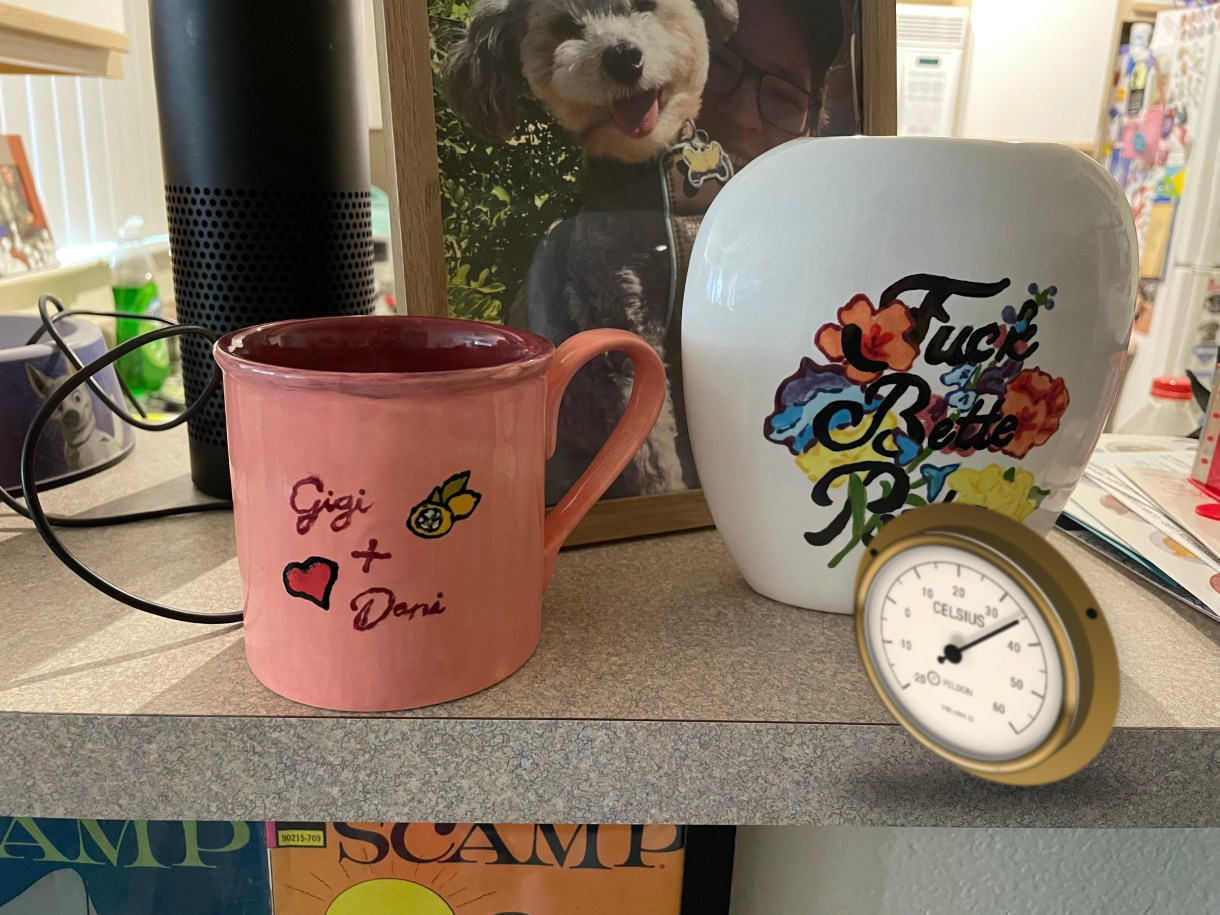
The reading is **35** °C
